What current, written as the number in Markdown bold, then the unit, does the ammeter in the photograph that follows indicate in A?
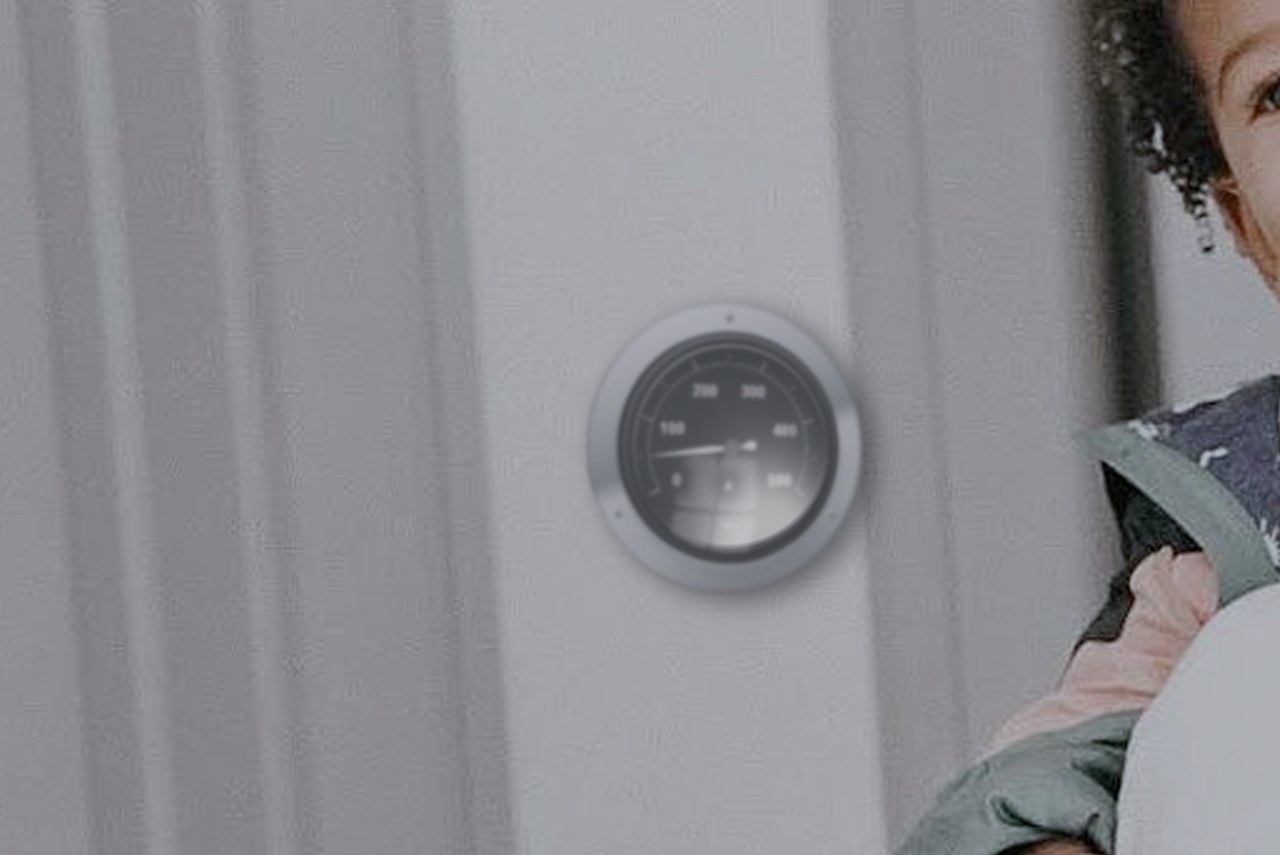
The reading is **50** A
